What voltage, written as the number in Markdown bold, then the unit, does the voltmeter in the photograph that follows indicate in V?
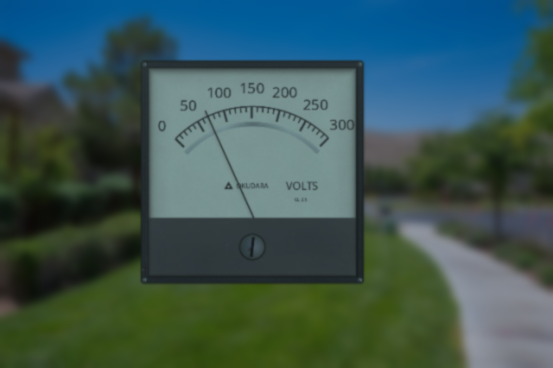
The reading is **70** V
